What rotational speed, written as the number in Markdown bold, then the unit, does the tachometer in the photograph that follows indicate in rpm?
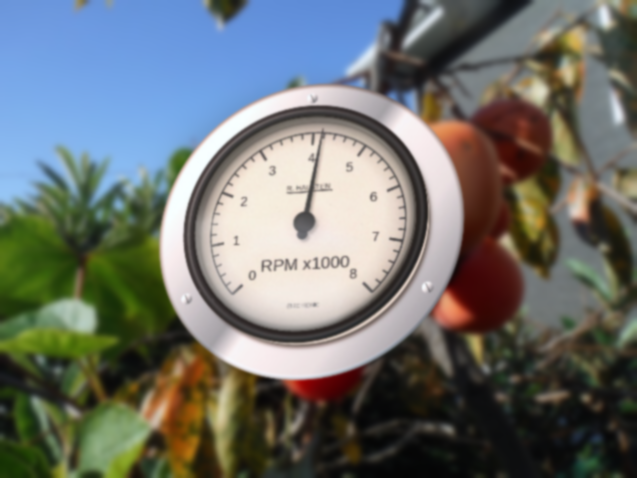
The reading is **4200** rpm
